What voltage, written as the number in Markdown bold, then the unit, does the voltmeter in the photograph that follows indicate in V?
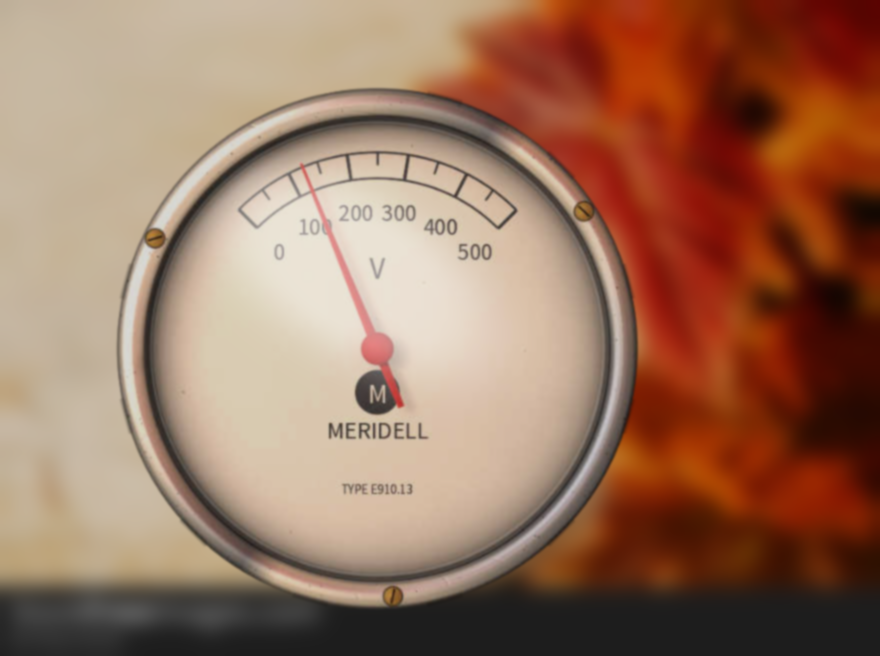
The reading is **125** V
